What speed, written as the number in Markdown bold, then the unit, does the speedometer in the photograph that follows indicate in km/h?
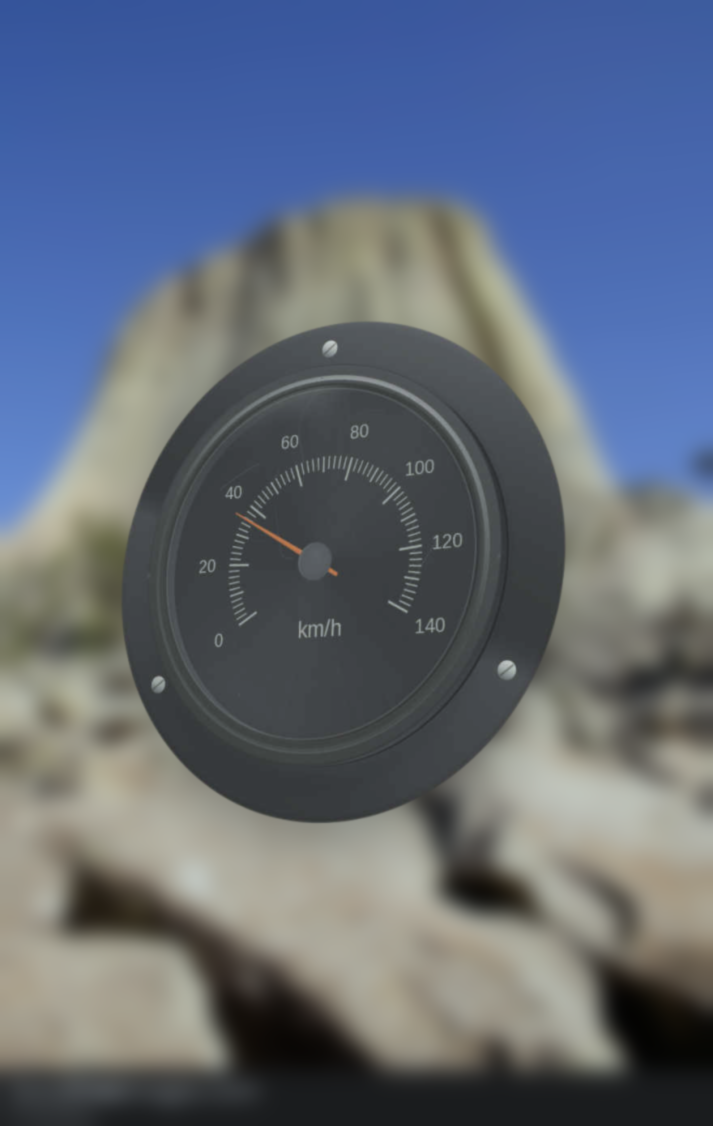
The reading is **36** km/h
